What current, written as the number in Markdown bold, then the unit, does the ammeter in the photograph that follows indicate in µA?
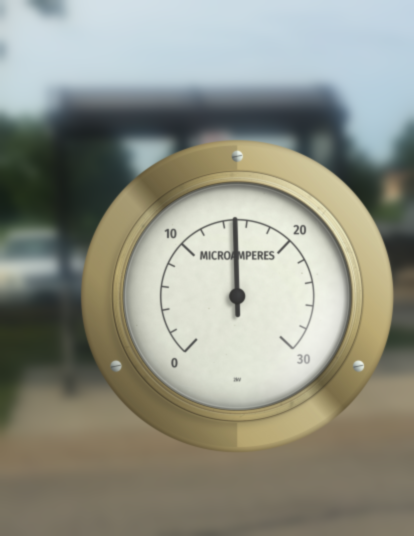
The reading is **15** µA
